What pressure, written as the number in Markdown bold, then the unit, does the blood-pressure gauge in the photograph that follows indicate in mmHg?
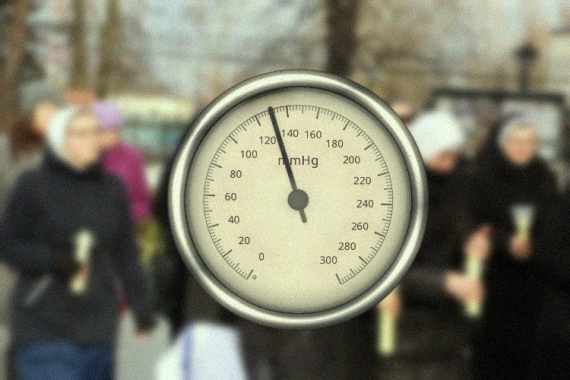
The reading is **130** mmHg
